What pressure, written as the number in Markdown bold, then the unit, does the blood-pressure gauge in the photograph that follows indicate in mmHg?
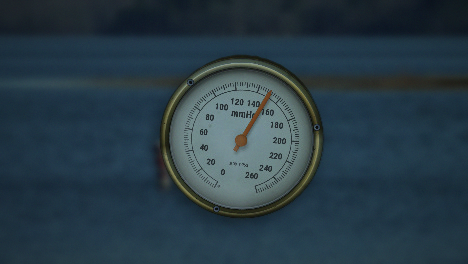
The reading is **150** mmHg
